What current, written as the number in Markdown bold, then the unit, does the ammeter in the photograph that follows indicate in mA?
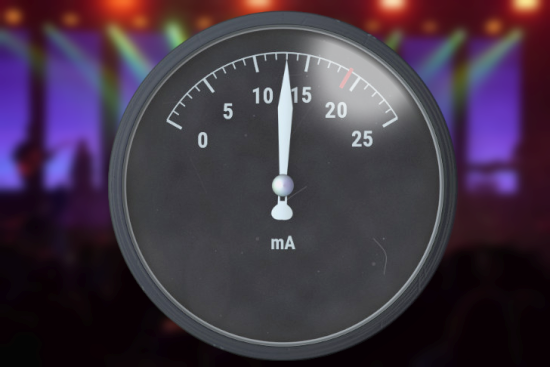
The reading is **13** mA
